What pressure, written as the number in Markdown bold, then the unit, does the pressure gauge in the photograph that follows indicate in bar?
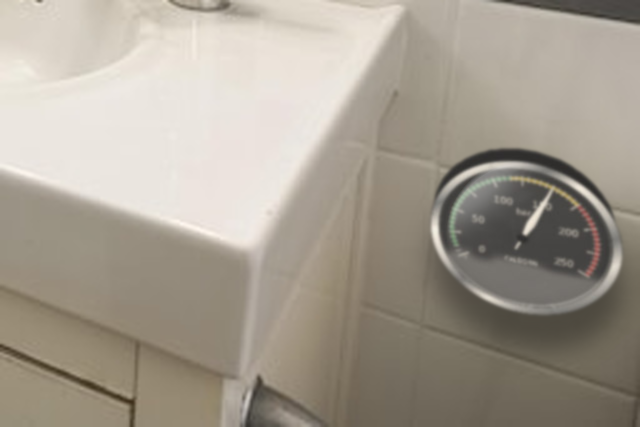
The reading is **150** bar
